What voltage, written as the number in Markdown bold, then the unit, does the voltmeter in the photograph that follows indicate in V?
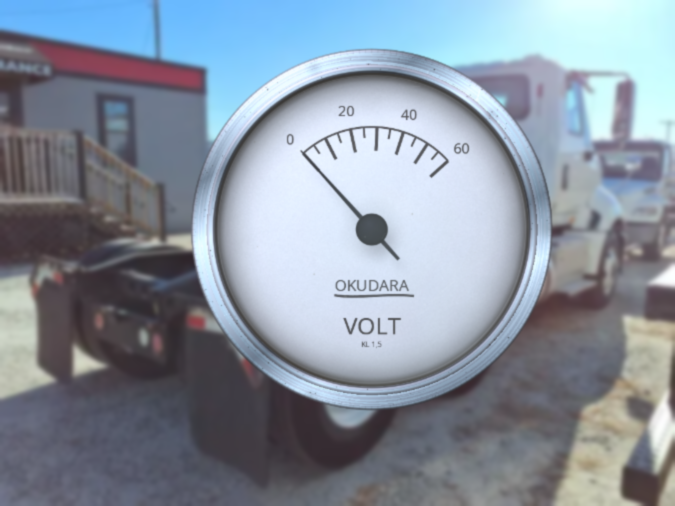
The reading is **0** V
